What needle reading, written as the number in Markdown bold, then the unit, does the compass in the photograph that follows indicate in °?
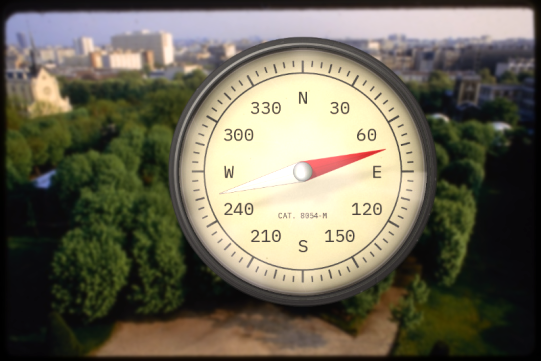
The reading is **75** °
